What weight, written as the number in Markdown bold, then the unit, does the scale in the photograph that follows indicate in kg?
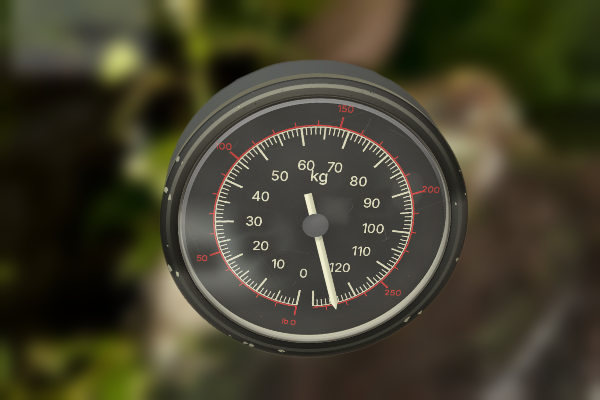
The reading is **125** kg
